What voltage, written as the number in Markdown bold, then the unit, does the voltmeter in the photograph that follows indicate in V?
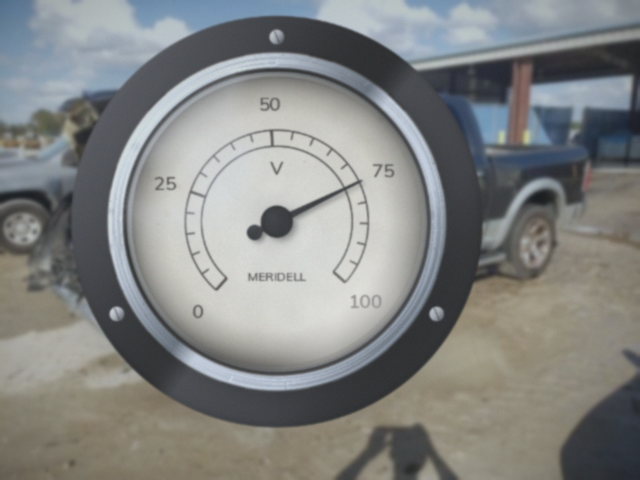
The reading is **75** V
